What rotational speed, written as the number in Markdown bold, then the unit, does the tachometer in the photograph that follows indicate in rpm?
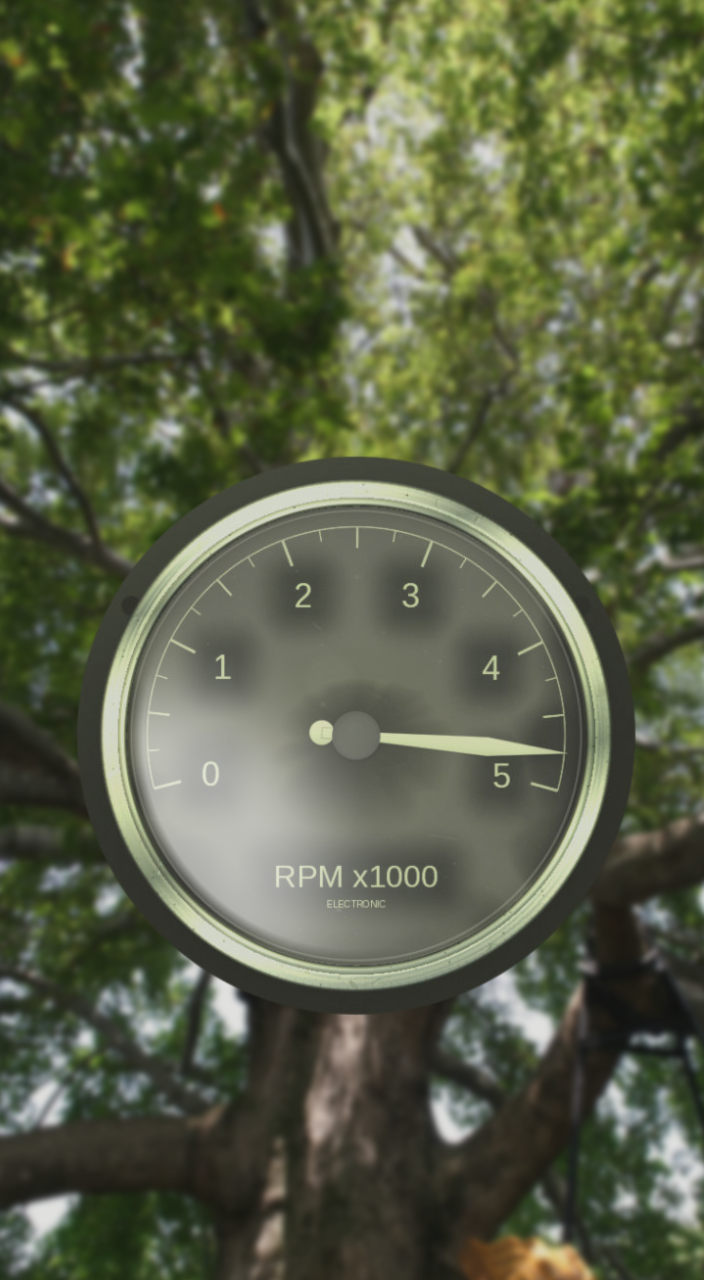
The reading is **4750** rpm
